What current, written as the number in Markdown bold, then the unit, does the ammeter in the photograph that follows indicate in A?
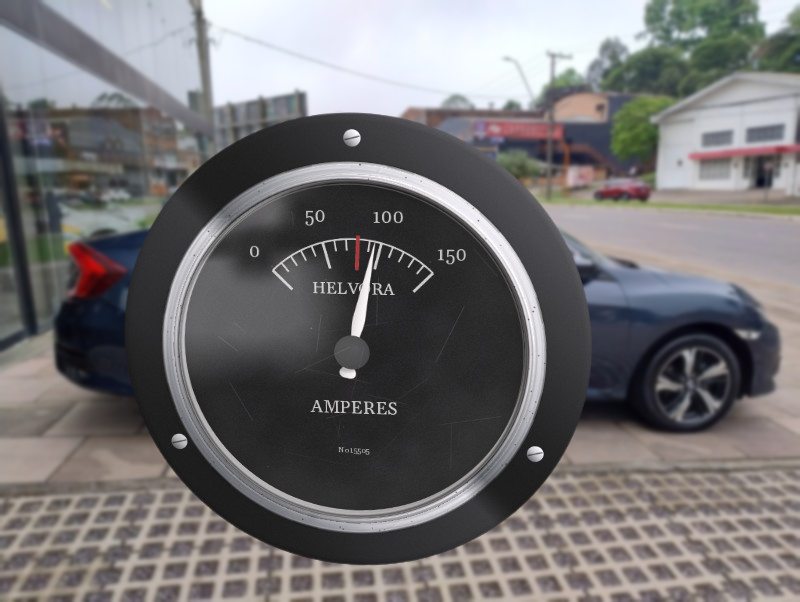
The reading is **95** A
